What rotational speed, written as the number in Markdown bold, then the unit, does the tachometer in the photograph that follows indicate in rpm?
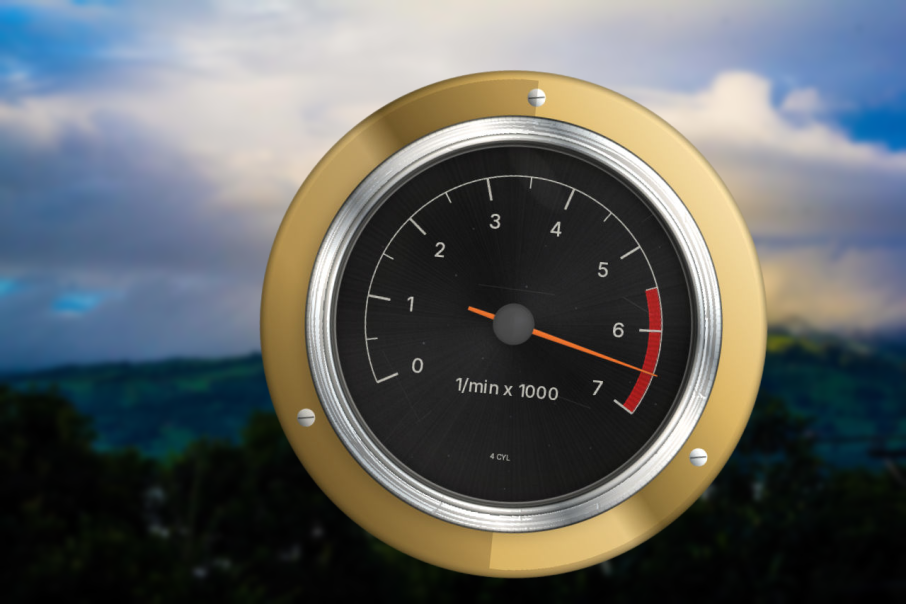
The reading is **6500** rpm
